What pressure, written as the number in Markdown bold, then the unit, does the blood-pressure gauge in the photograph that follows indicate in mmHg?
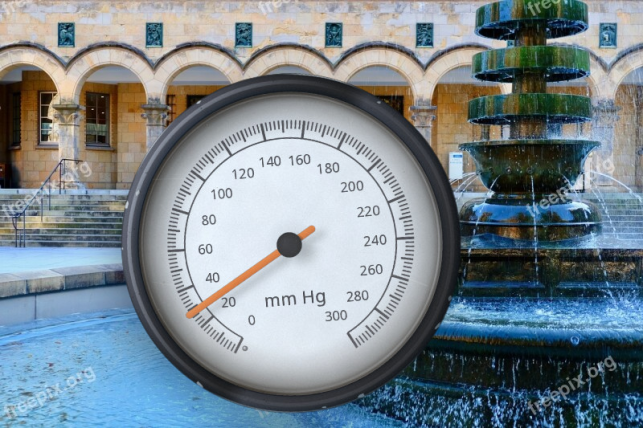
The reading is **28** mmHg
